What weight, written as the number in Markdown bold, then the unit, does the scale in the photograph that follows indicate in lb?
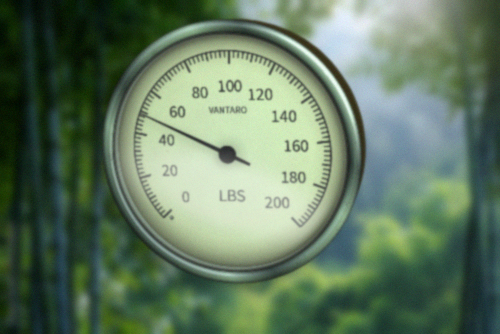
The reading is **50** lb
